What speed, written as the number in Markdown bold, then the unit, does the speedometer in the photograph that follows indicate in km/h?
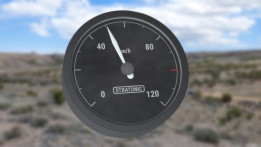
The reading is **50** km/h
